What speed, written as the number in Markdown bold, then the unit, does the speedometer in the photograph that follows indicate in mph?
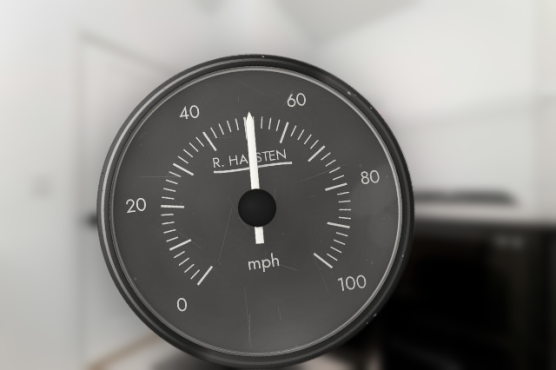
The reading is **51** mph
